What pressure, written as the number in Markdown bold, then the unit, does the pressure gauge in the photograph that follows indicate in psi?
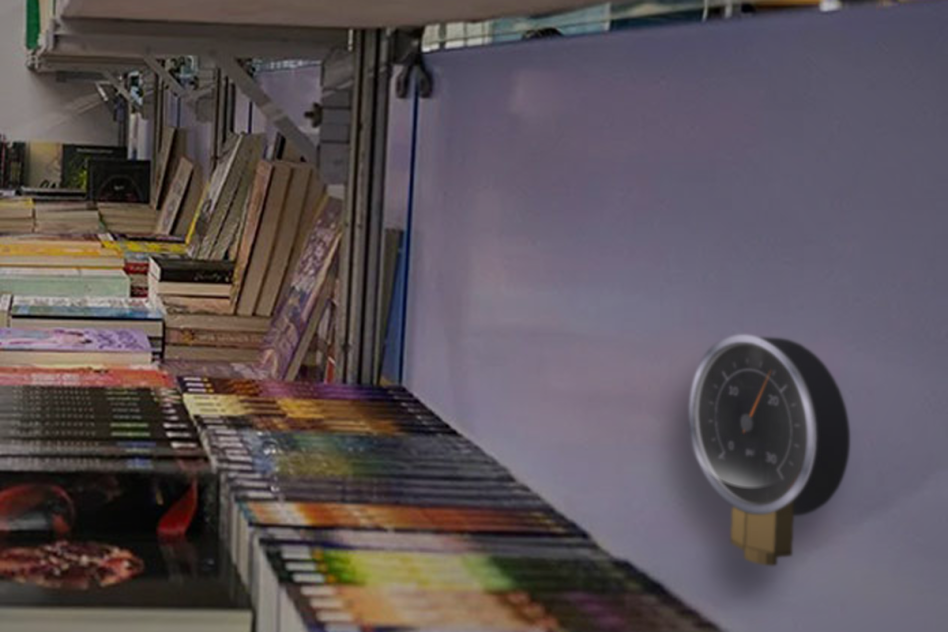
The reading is **18** psi
